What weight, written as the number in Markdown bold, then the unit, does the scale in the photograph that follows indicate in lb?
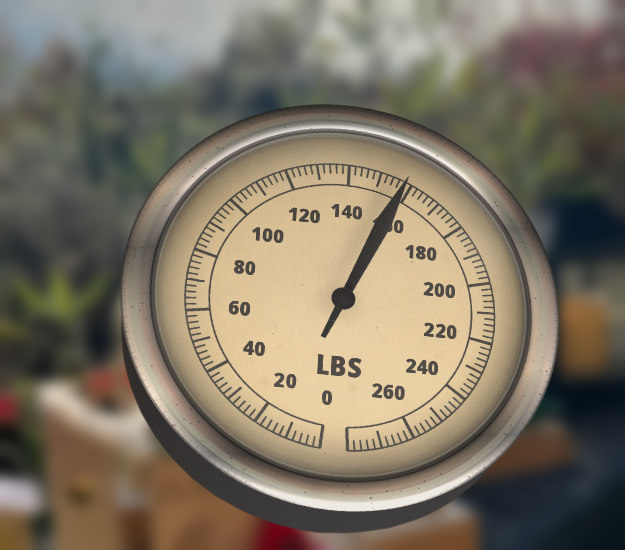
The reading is **158** lb
